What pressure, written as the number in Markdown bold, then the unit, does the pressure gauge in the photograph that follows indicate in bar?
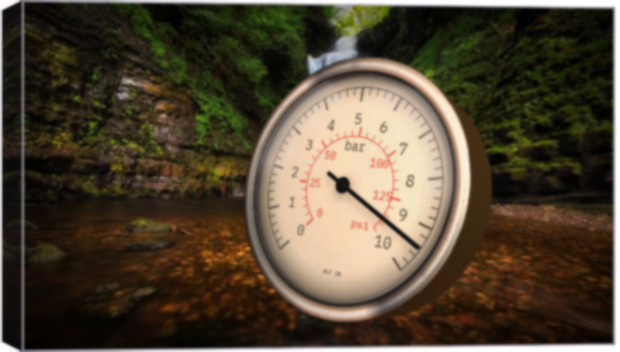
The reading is **9.4** bar
